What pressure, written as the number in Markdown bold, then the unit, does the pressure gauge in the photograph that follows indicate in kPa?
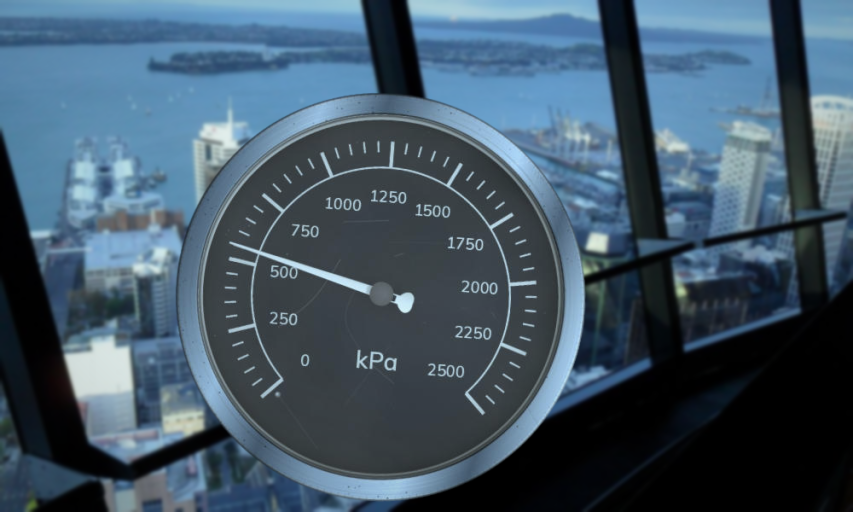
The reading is **550** kPa
